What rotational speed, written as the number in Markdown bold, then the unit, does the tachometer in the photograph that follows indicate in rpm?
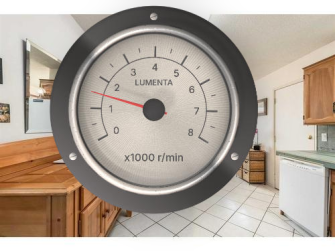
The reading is **1500** rpm
